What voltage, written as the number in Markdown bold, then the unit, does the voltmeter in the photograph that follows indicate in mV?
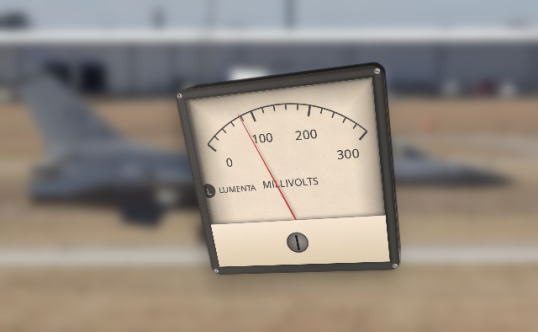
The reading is **80** mV
